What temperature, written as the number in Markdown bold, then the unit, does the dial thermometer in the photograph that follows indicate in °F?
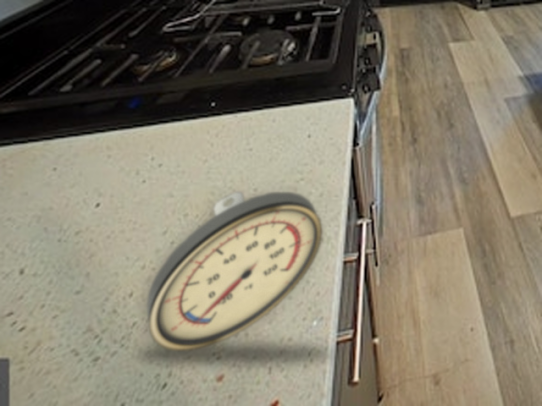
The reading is **-10** °F
